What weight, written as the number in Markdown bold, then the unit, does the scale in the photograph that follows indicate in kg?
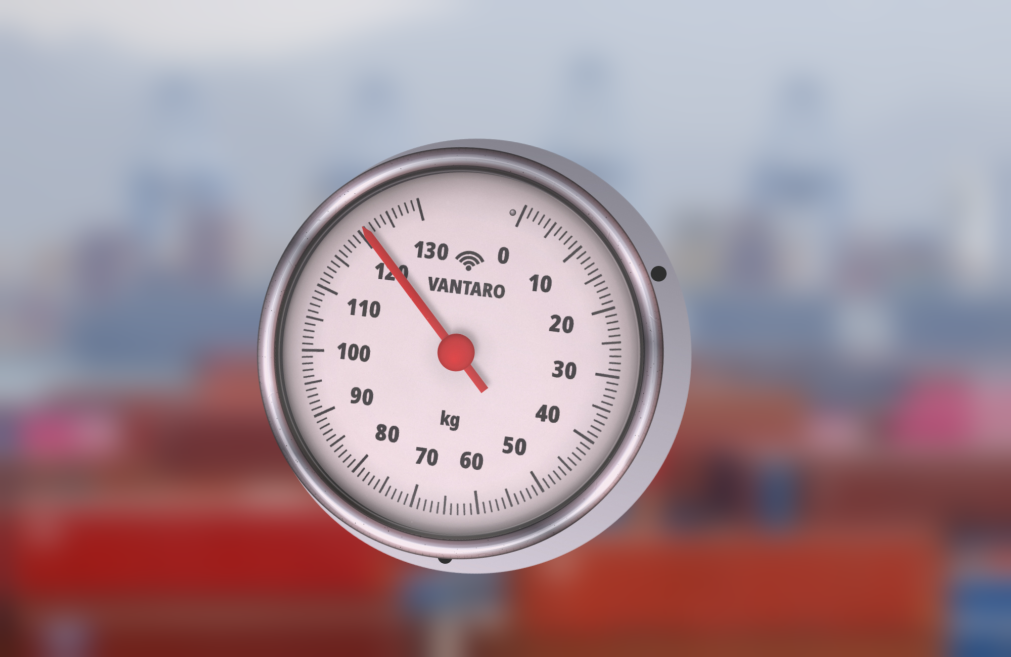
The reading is **121** kg
